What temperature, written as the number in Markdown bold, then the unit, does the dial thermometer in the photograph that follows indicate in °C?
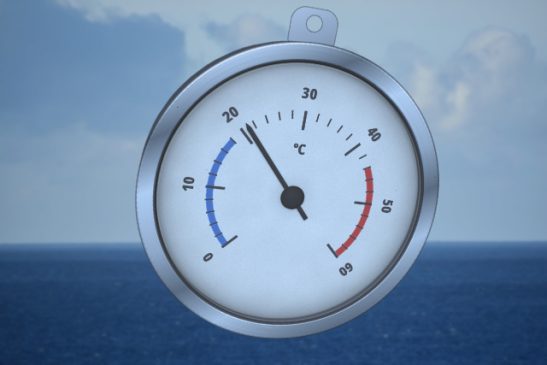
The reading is **21** °C
